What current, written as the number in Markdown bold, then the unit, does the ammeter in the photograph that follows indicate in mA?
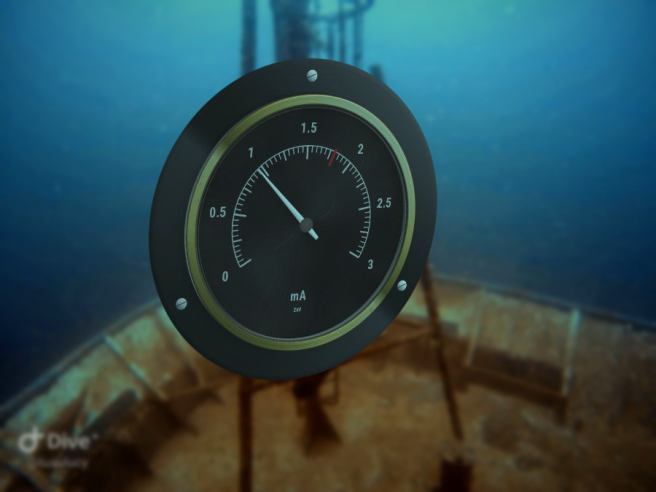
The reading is **0.95** mA
